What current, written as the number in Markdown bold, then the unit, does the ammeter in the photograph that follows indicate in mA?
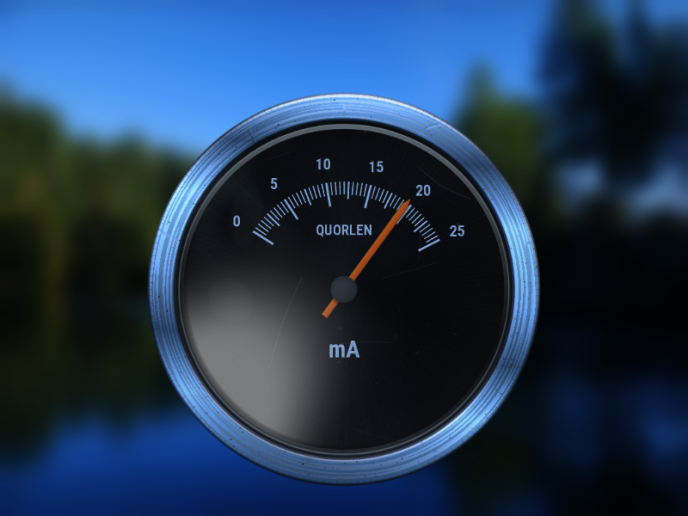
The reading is **19.5** mA
